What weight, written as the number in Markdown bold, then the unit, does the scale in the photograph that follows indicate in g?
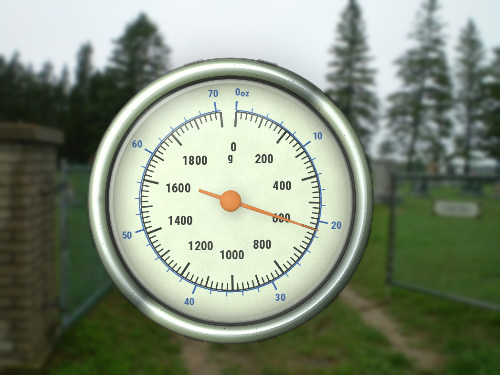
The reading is **600** g
